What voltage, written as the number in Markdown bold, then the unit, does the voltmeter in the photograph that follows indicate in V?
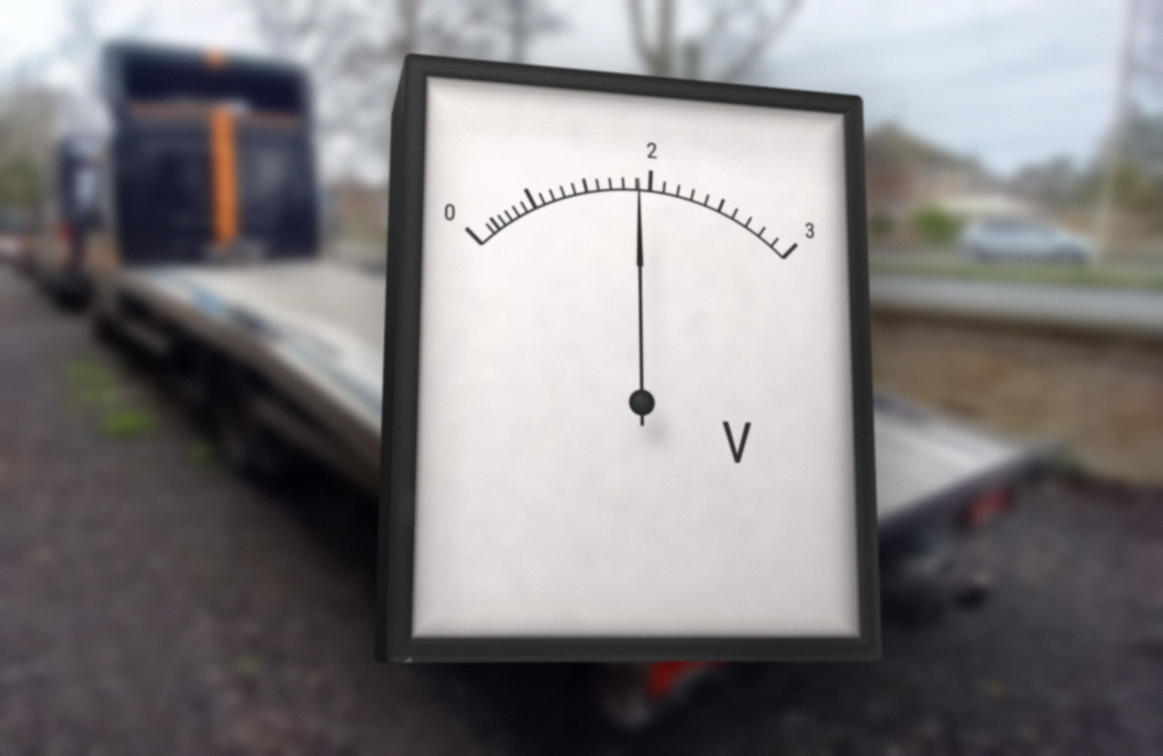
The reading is **1.9** V
